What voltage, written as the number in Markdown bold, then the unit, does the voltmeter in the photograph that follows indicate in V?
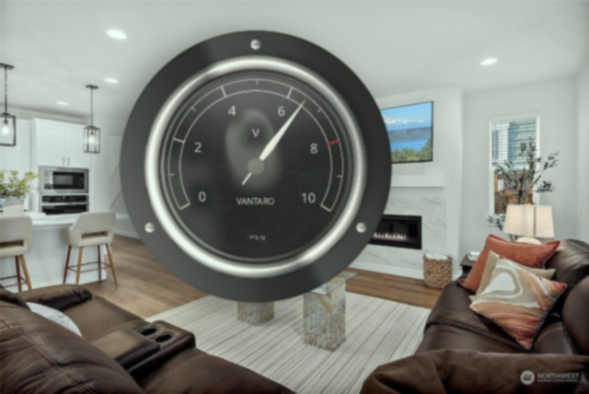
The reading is **6.5** V
